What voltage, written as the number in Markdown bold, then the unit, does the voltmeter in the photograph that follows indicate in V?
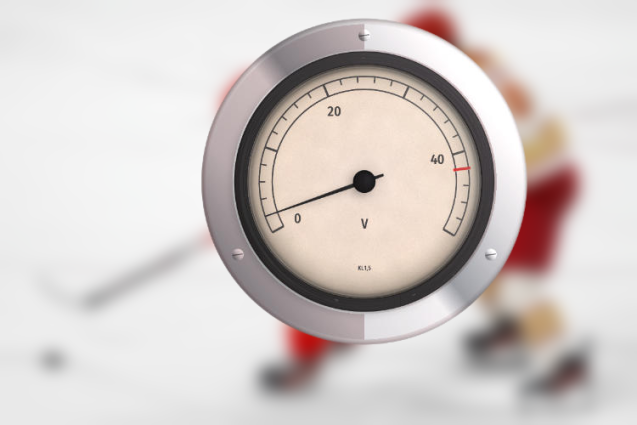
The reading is **2** V
